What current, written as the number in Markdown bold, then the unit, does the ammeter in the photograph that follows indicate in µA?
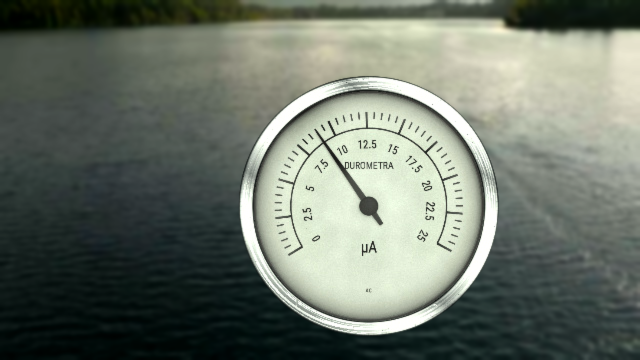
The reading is **9** µA
